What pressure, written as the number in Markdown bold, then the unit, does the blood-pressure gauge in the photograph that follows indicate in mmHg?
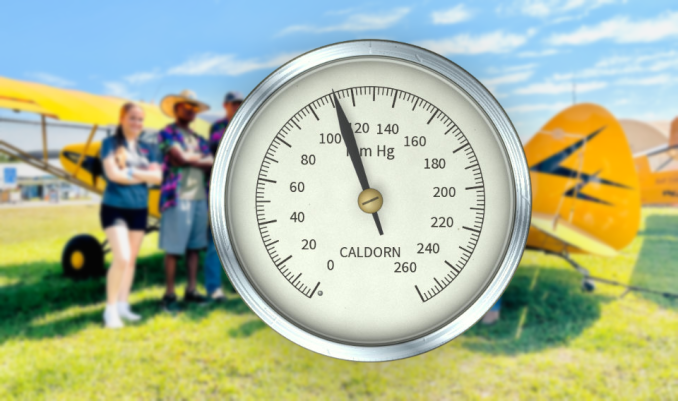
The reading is **112** mmHg
